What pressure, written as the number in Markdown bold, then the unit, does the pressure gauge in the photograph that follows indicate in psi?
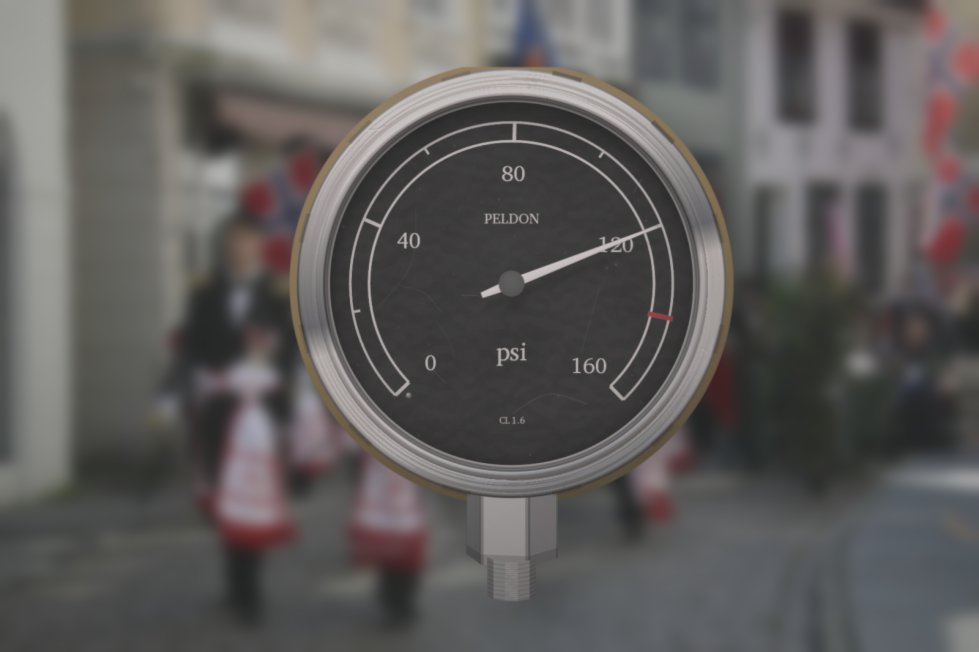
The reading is **120** psi
